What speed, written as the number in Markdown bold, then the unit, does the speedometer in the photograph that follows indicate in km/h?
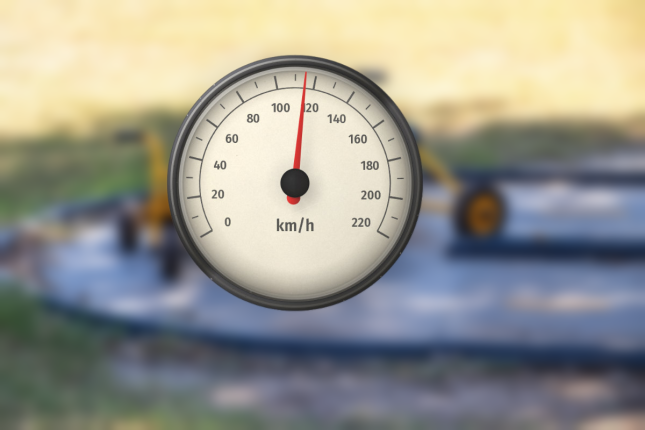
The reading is **115** km/h
